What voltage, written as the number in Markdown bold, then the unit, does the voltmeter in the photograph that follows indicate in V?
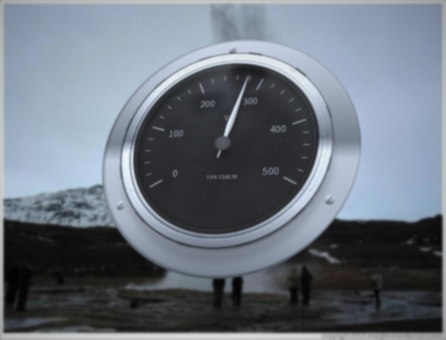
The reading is **280** V
